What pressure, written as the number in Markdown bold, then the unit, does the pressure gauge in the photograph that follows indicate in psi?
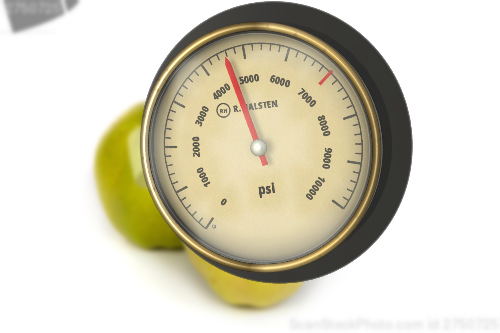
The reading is **4600** psi
